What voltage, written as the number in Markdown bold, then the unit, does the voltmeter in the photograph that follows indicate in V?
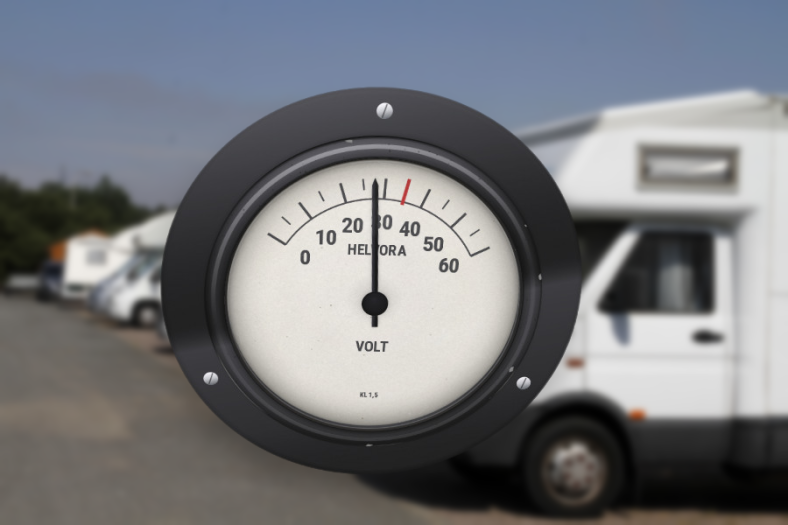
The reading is **27.5** V
